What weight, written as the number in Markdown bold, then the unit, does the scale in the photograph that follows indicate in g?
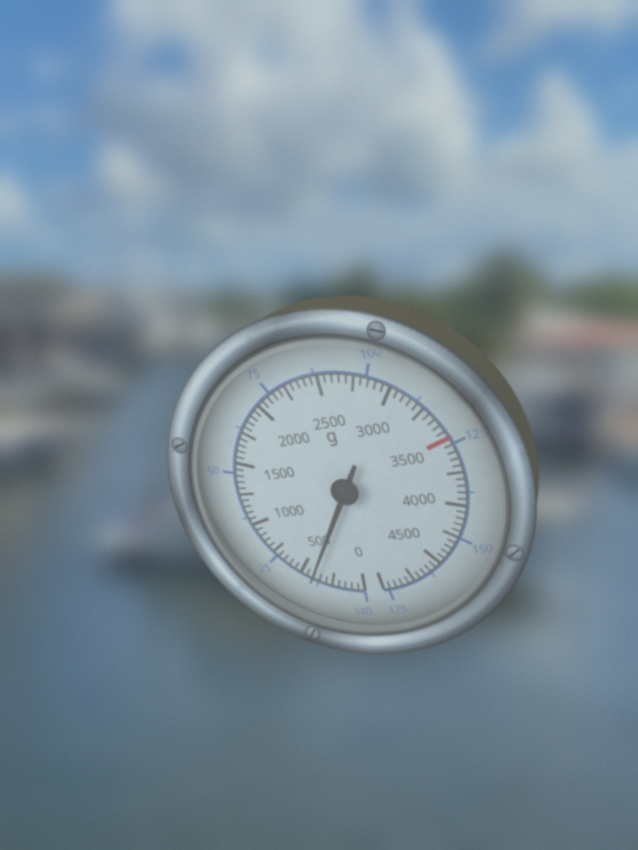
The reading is **400** g
